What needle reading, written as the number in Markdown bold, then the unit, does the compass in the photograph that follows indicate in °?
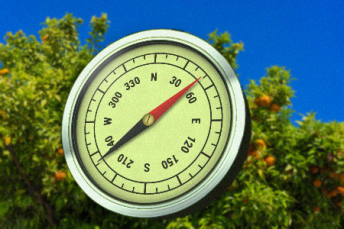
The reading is **50** °
